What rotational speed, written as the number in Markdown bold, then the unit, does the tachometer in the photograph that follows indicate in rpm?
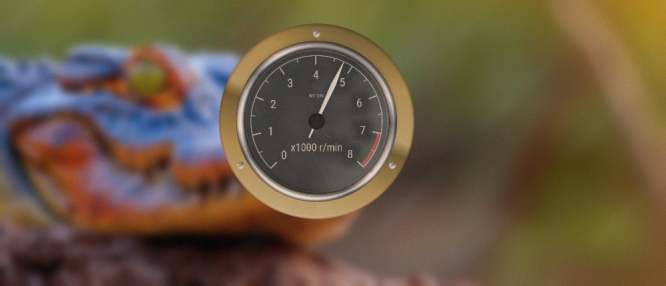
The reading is **4750** rpm
